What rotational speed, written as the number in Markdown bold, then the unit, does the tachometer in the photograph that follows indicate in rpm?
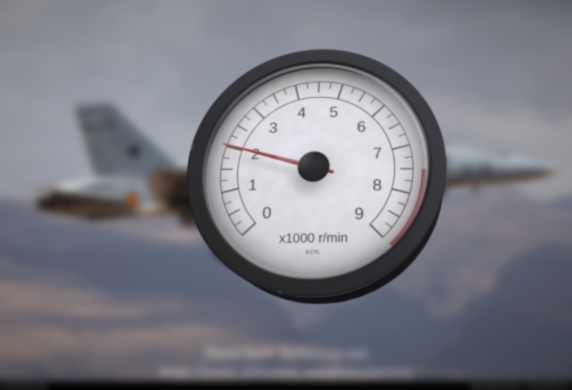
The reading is **2000** rpm
